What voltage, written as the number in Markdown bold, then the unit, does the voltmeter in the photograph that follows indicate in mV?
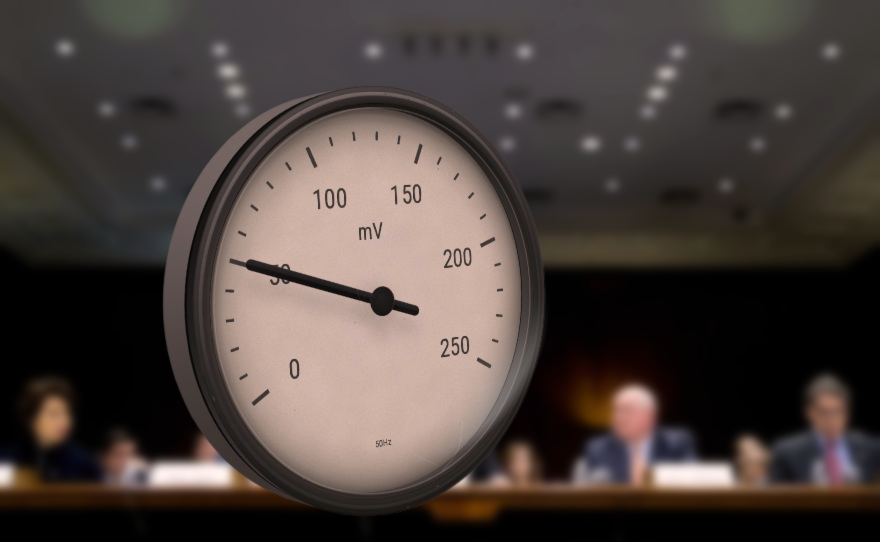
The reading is **50** mV
